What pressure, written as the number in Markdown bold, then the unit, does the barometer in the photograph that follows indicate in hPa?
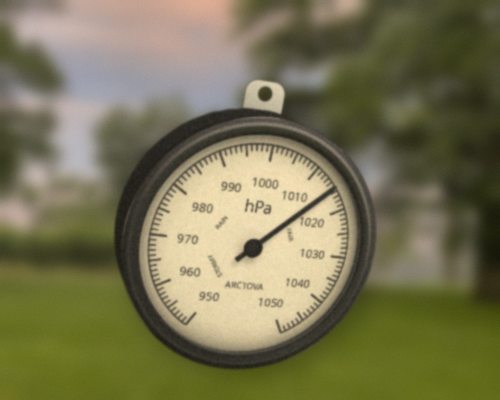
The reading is **1015** hPa
